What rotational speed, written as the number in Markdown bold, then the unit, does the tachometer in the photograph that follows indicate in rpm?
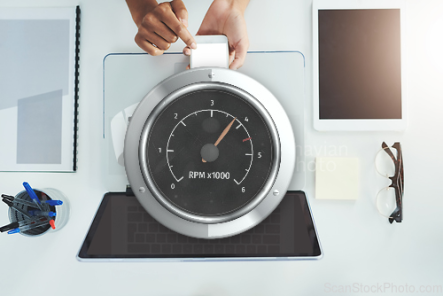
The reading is **3750** rpm
